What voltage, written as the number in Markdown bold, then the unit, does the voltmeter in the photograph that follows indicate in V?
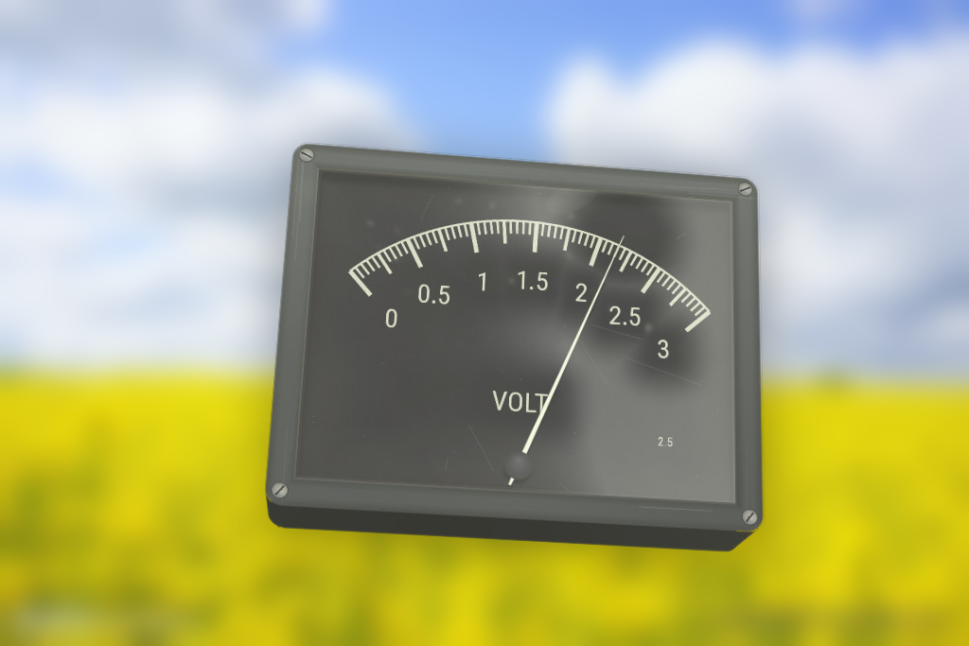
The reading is **2.15** V
